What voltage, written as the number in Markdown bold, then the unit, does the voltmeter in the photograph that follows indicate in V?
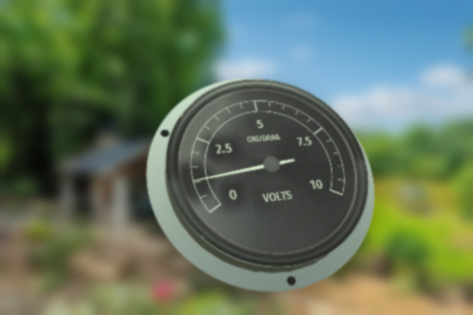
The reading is **1** V
